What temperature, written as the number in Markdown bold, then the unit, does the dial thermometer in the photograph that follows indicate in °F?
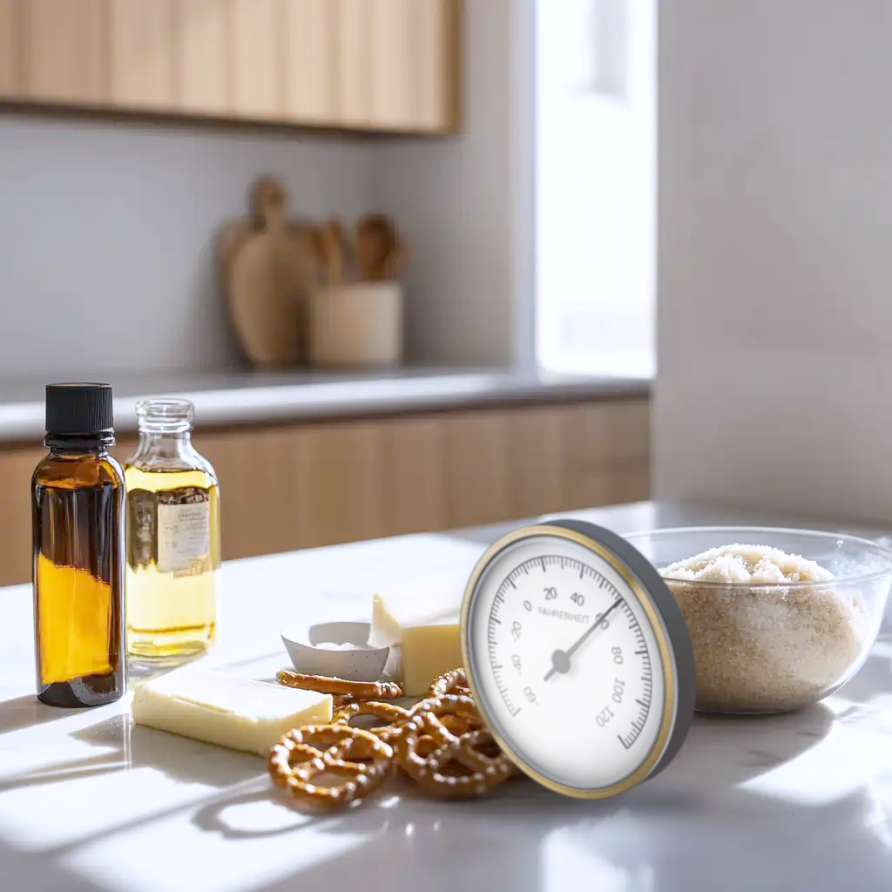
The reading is **60** °F
